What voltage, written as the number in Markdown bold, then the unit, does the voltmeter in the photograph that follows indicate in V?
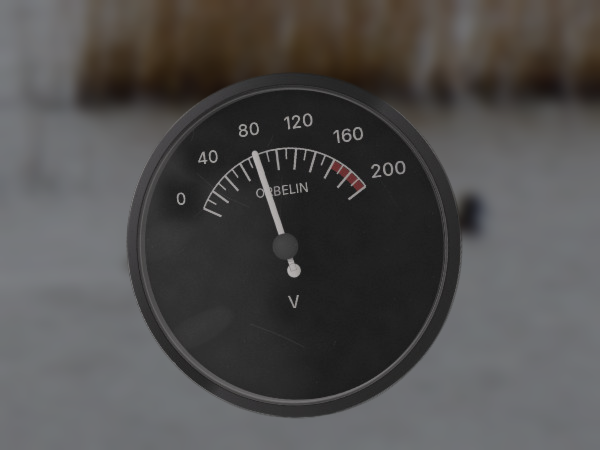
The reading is **80** V
